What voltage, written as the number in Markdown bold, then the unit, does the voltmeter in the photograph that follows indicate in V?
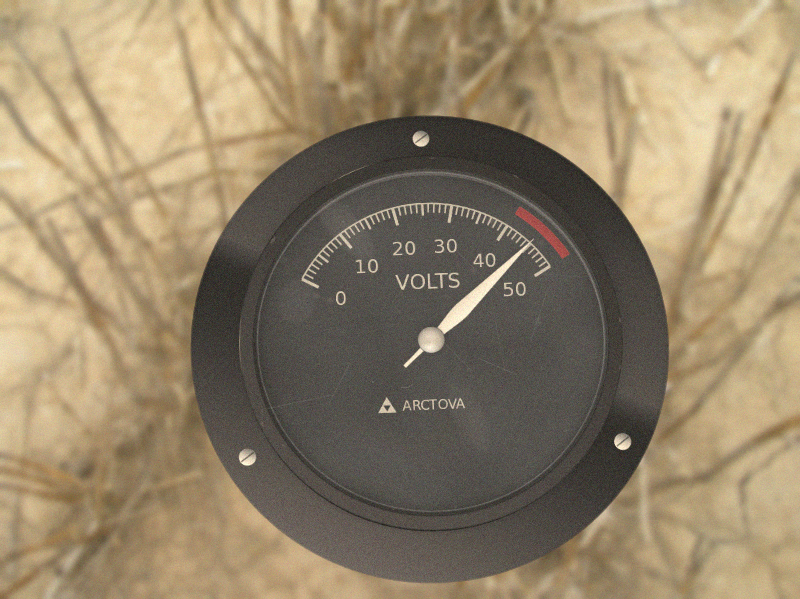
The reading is **45** V
